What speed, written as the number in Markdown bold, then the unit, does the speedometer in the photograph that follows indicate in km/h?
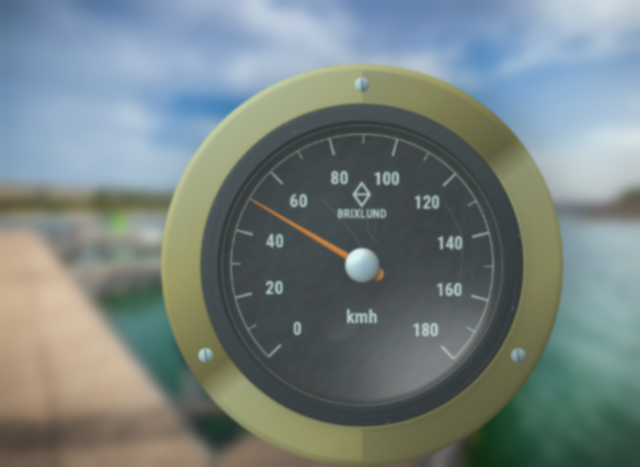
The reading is **50** km/h
